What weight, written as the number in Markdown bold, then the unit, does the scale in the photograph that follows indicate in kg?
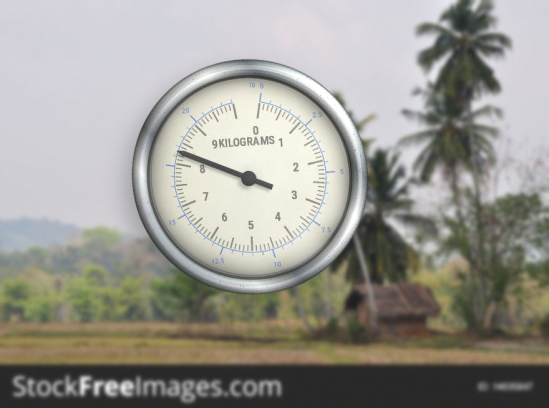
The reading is **8.3** kg
